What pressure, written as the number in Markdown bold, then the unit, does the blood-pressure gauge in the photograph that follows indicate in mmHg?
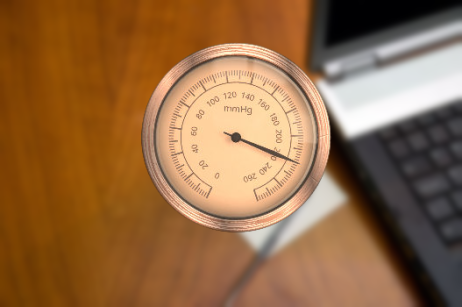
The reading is **220** mmHg
